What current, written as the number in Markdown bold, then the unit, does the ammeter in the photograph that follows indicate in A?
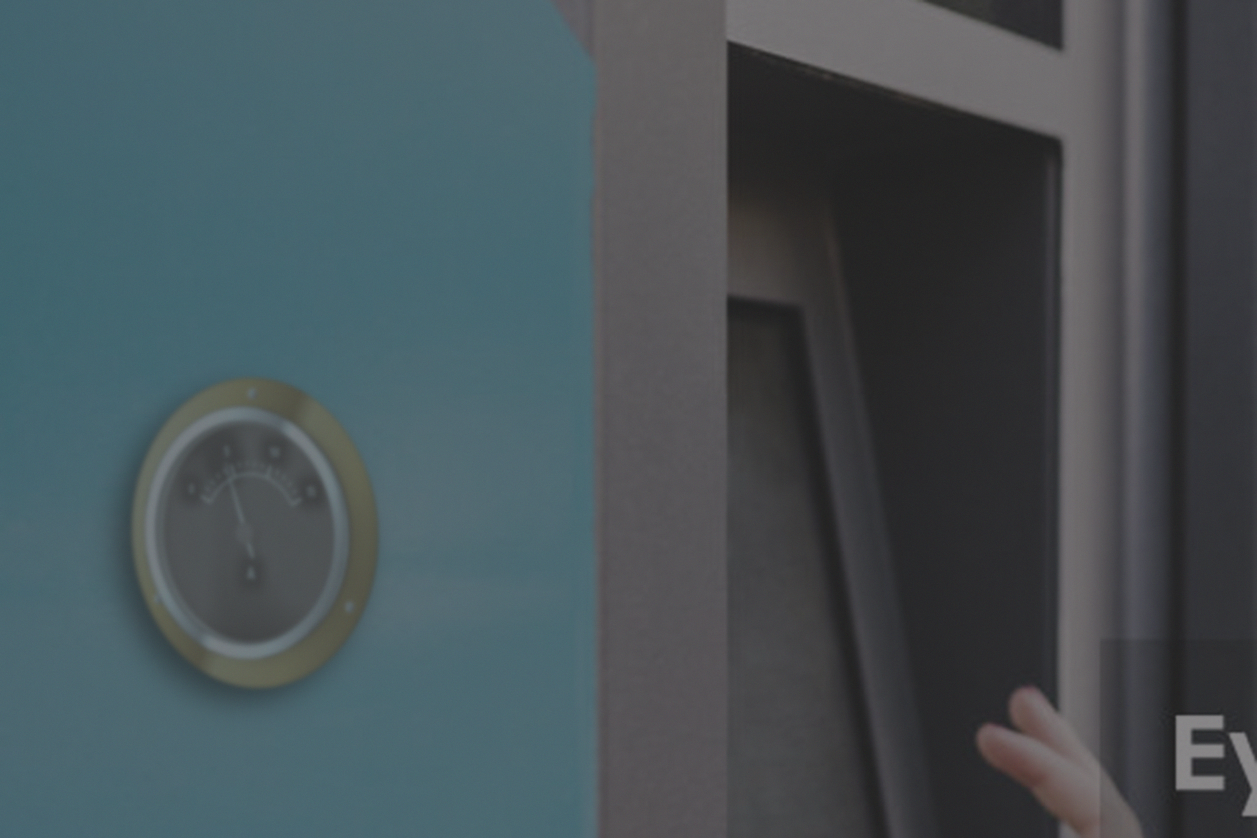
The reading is **5** A
